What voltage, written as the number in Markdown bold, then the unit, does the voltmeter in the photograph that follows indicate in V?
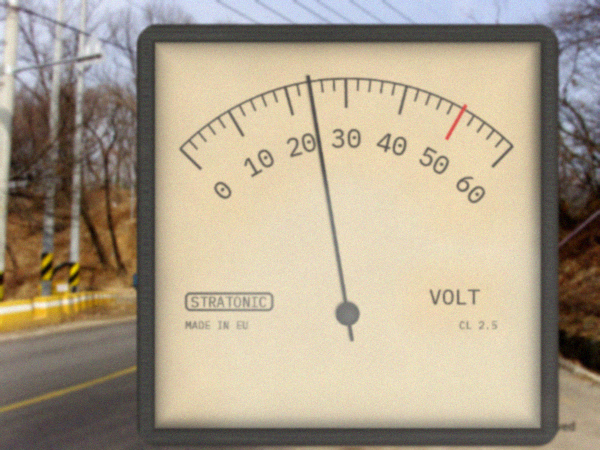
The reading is **24** V
